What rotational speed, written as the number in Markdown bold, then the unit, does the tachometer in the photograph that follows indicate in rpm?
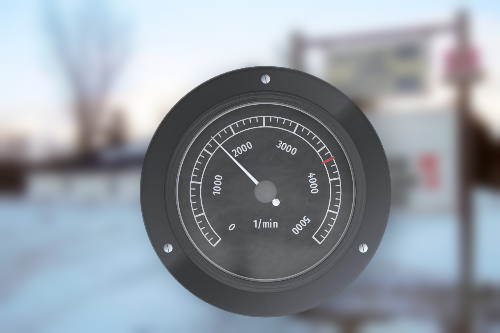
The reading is **1700** rpm
